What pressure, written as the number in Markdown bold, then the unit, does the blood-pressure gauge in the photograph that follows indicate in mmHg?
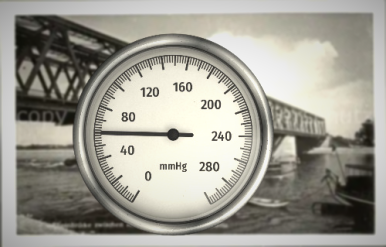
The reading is **60** mmHg
